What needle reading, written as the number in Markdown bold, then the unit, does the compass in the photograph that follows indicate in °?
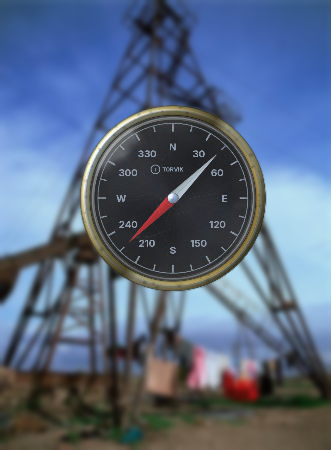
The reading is **225** °
